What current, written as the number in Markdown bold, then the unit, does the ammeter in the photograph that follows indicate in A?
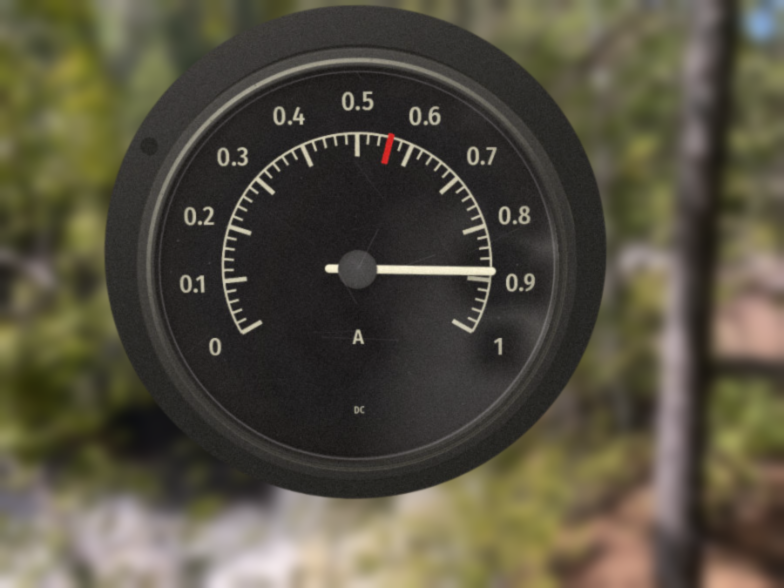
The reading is **0.88** A
